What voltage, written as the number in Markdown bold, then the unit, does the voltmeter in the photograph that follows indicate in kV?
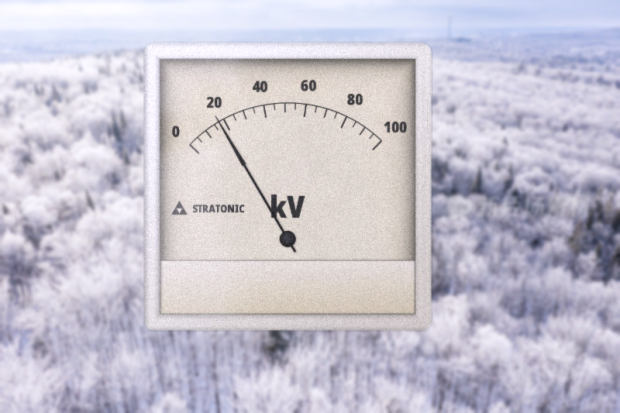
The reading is **17.5** kV
